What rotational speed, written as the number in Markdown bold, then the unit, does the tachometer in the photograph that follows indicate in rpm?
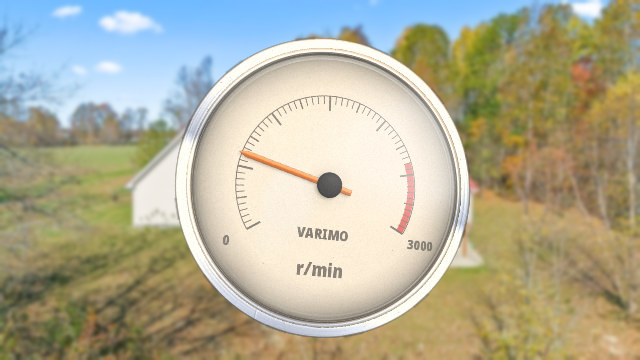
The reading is **600** rpm
